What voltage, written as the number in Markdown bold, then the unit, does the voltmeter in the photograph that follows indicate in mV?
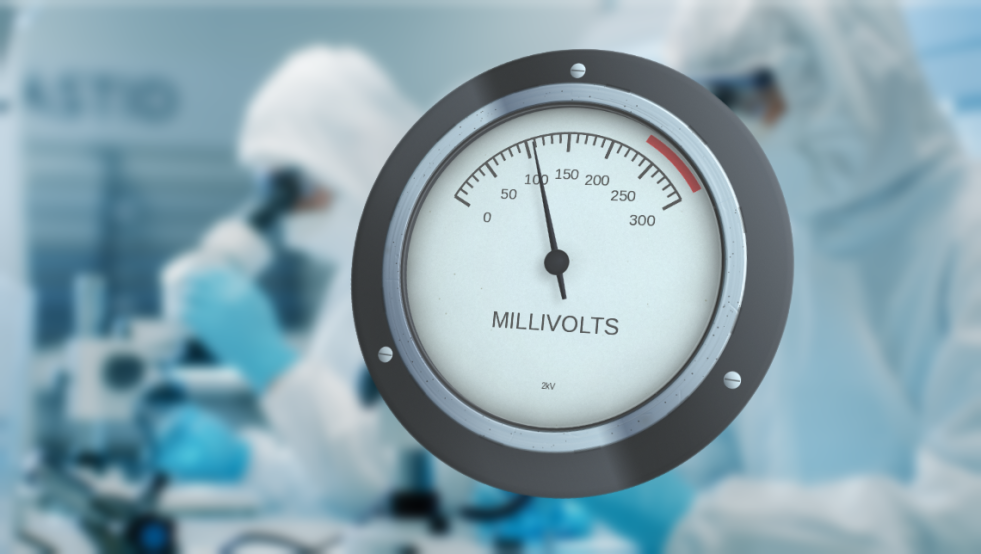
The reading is **110** mV
